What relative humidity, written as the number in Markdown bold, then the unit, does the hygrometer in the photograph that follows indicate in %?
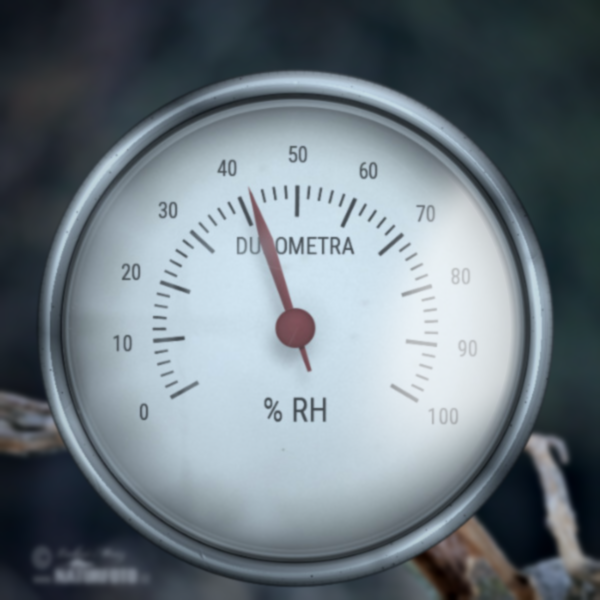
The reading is **42** %
